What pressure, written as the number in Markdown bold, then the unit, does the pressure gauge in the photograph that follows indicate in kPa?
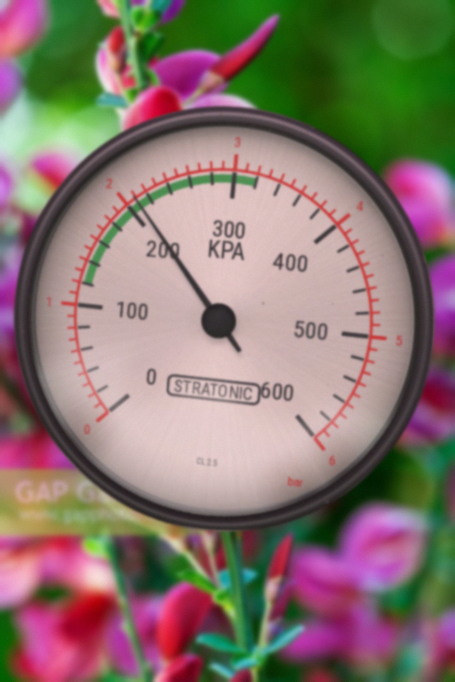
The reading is **210** kPa
